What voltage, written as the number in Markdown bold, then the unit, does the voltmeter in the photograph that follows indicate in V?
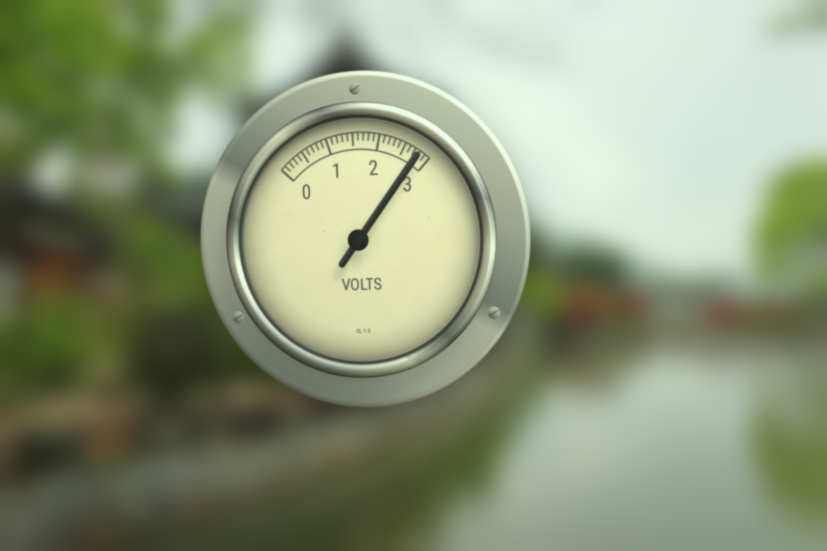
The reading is **2.8** V
